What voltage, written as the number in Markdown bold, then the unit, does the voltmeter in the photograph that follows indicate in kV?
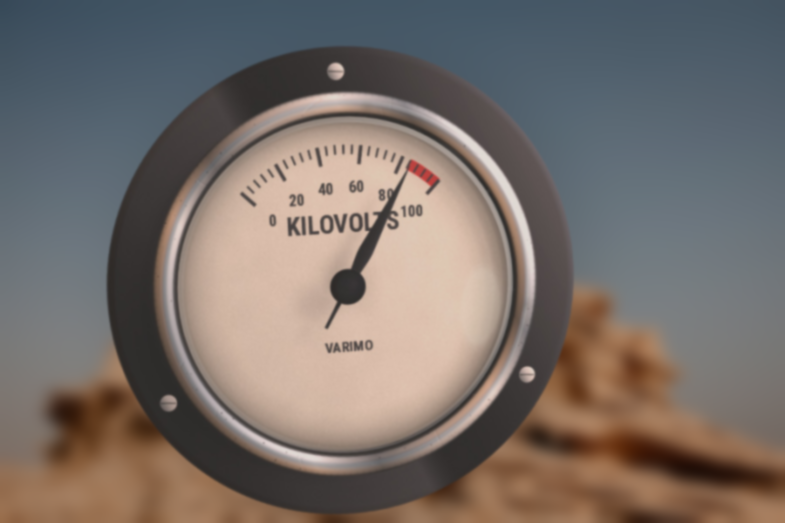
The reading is **84** kV
